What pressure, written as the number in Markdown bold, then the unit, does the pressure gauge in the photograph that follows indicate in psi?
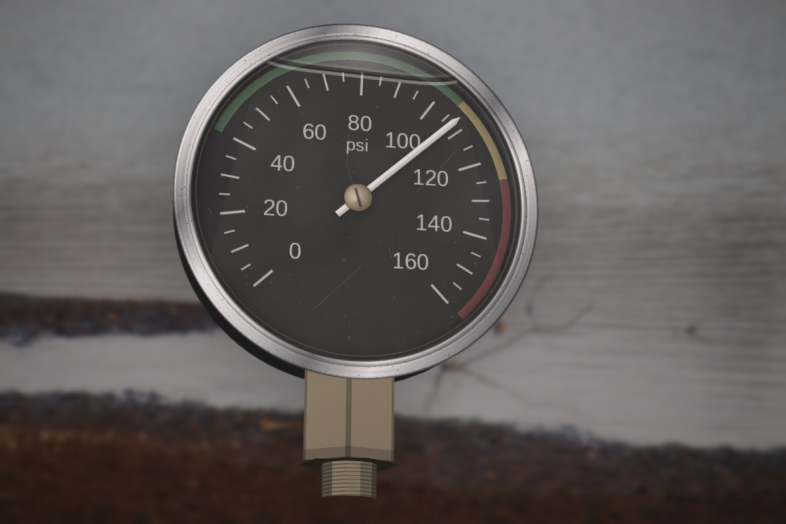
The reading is **107.5** psi
